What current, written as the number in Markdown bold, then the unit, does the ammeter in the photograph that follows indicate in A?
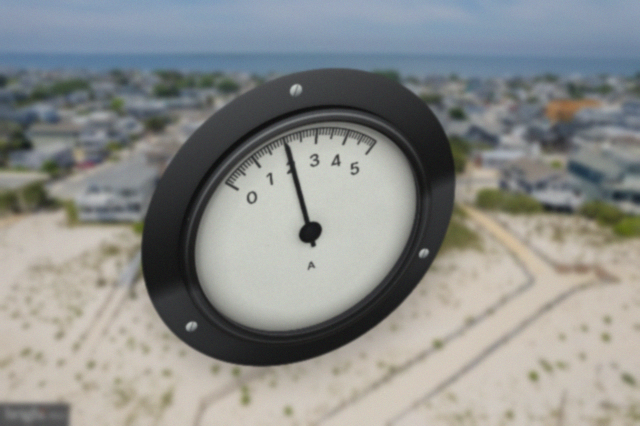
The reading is **2** A
